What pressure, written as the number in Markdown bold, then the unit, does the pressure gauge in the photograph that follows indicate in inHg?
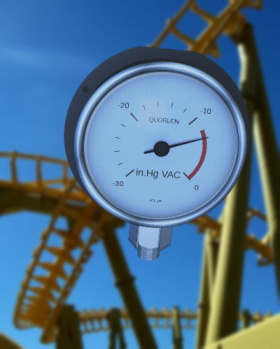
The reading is **-7** inHg
